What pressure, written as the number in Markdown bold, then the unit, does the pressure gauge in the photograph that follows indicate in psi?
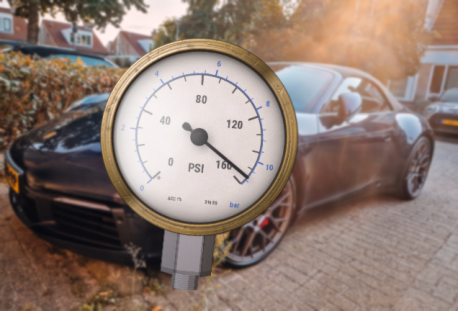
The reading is **155** psi
